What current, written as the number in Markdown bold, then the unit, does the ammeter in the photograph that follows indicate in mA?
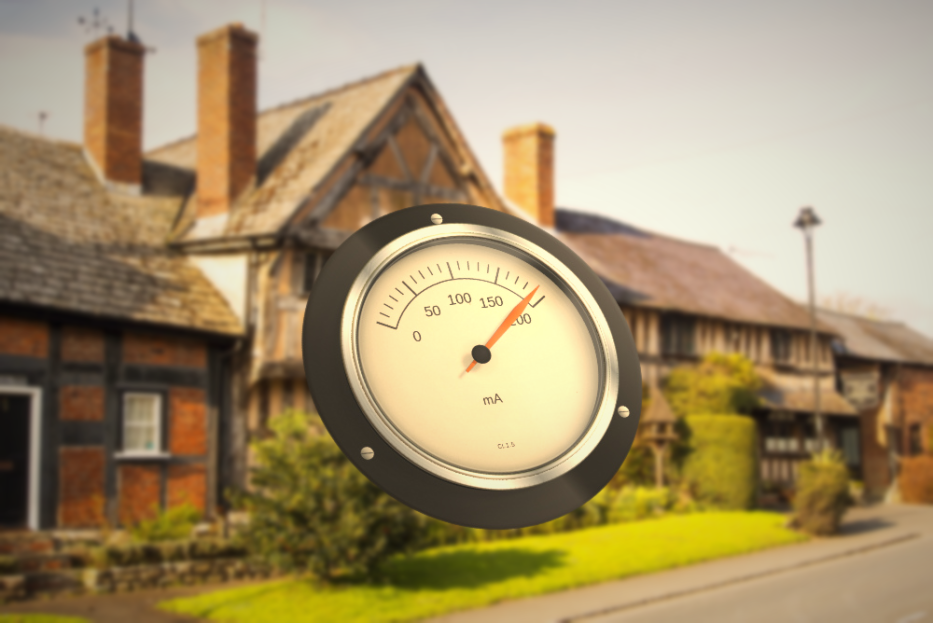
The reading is **190** mA
